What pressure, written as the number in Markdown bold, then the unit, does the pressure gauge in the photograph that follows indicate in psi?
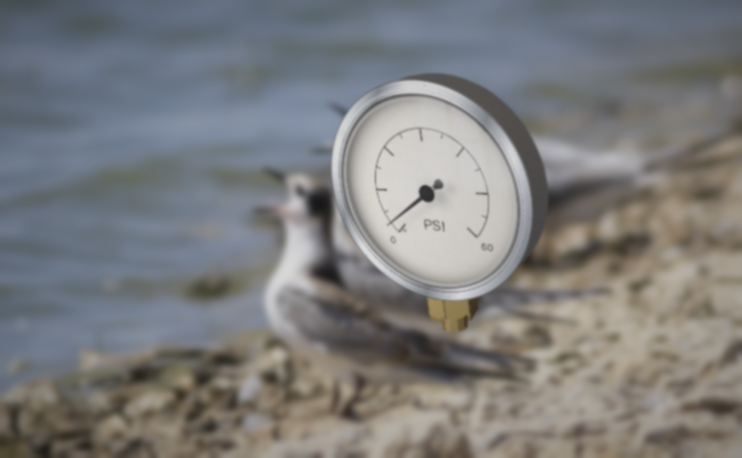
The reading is **2.5** psi
